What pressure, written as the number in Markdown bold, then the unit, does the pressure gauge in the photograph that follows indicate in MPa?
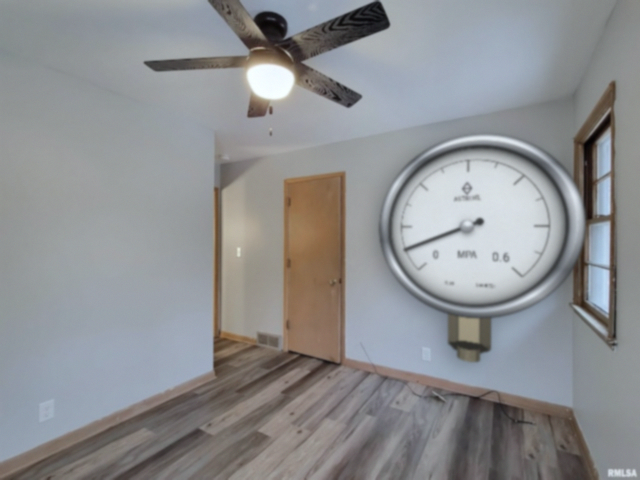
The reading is **0.05** MPa
